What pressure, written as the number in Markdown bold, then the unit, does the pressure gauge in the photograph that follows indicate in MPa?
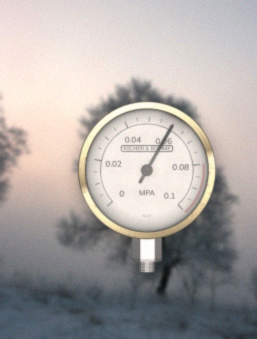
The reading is **0.06** MPa
